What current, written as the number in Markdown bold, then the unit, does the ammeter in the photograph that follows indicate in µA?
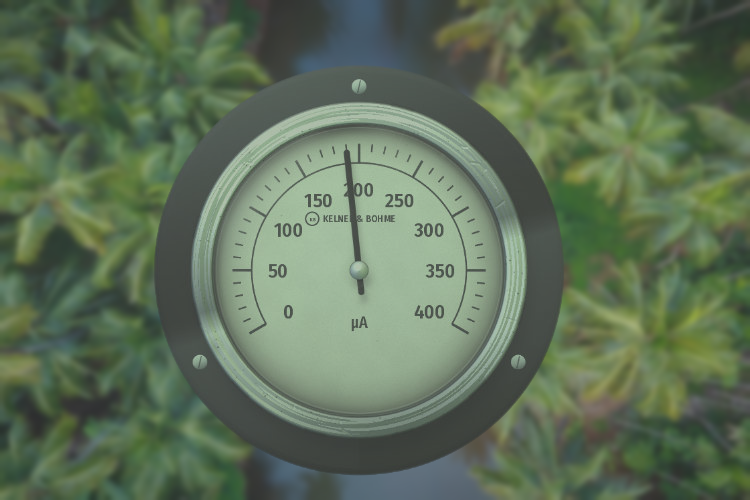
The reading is **190** µA
